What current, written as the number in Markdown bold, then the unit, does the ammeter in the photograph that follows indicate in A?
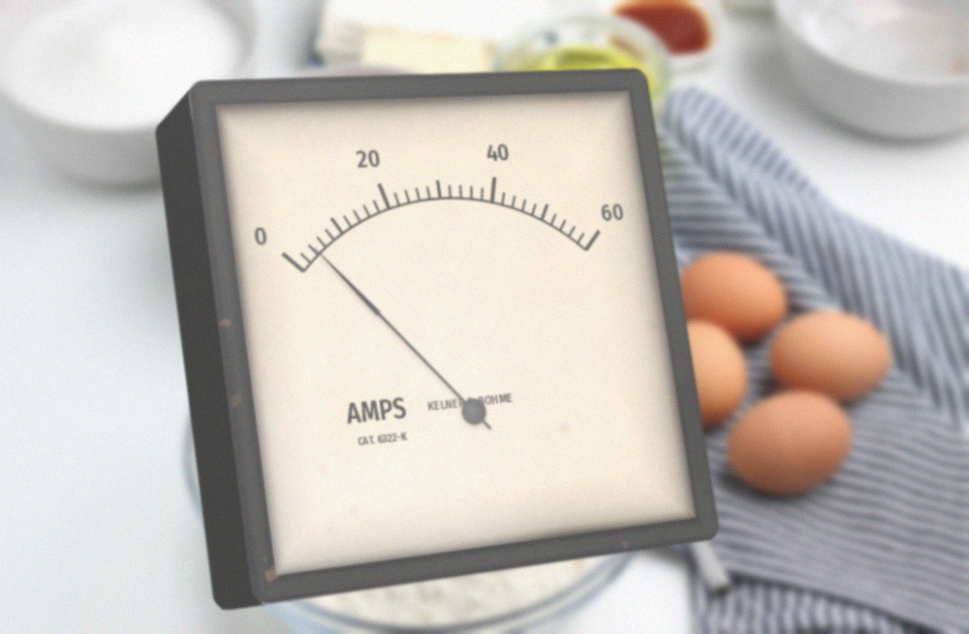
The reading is **4** A
